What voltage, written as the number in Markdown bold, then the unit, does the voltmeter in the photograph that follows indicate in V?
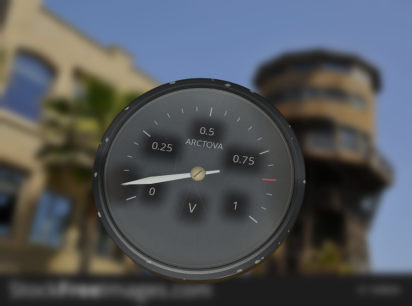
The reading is **0.05** V
